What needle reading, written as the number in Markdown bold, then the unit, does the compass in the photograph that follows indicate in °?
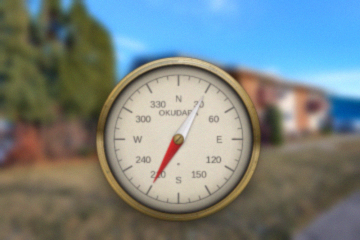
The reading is **210** °
